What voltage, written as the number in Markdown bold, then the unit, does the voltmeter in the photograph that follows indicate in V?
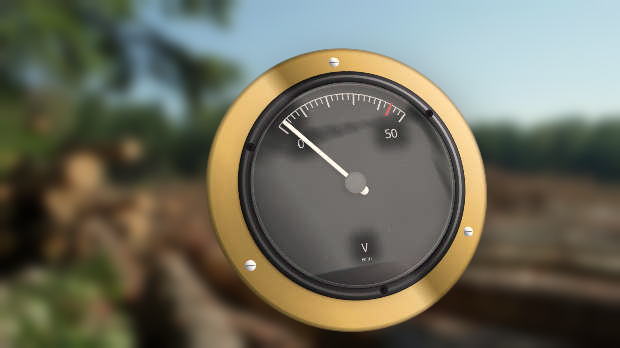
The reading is **2** V
